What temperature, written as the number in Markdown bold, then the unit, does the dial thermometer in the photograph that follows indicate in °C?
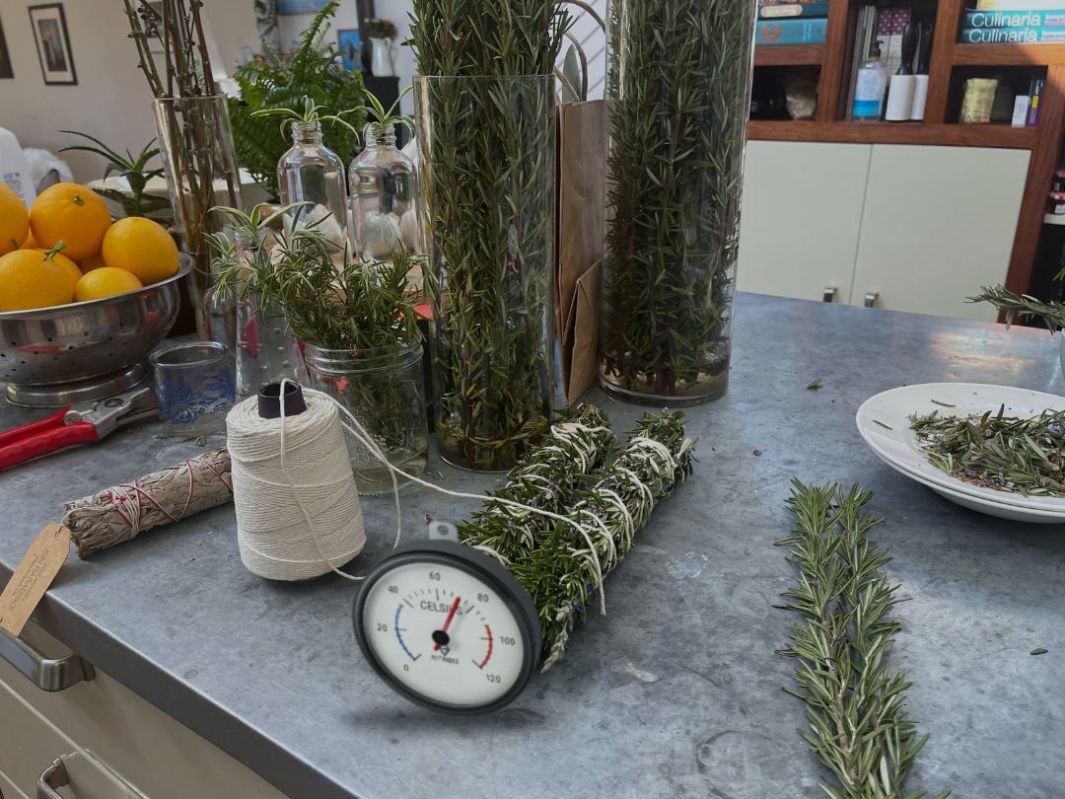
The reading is **72** °C
